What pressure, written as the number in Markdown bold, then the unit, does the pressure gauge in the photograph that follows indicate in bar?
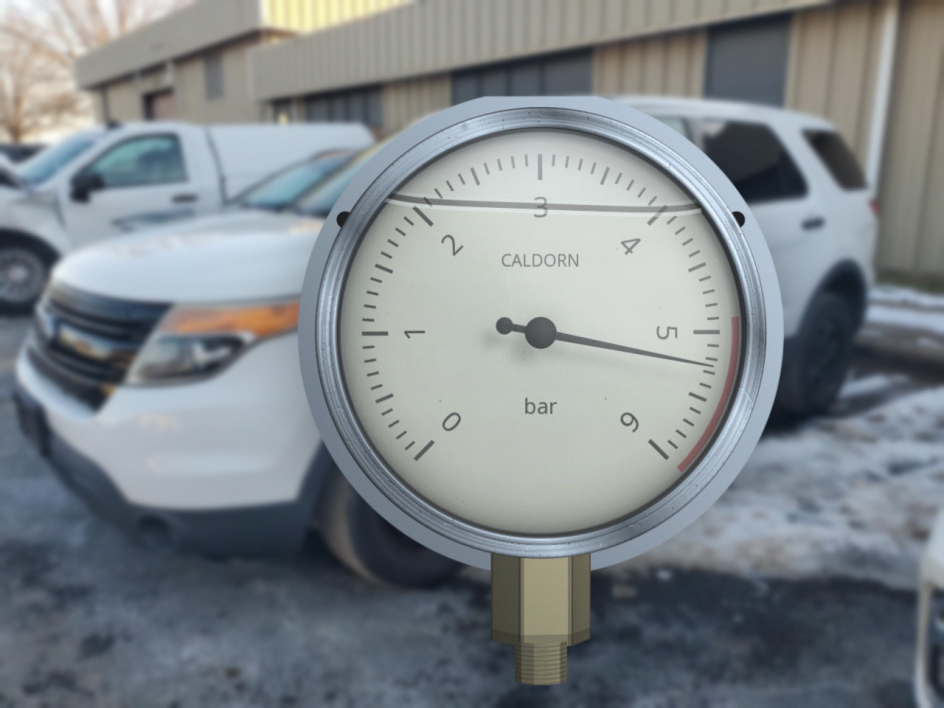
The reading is **5.25** bar
